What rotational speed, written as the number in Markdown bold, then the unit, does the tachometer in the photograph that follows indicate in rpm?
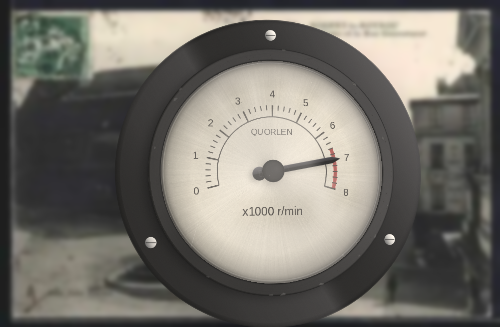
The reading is **7000** rpm
